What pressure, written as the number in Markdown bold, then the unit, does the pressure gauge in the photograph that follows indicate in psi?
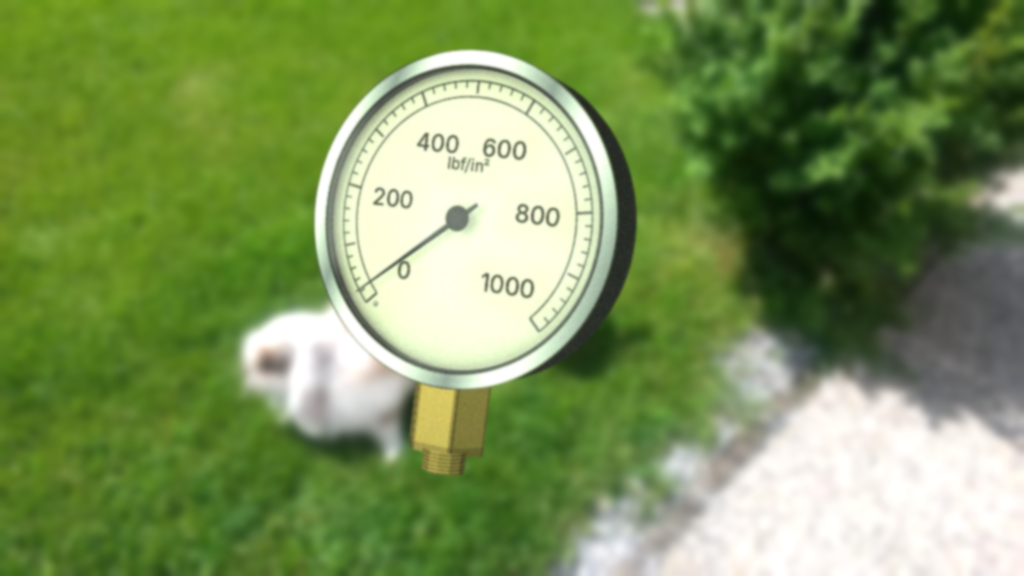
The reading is **20** psi
